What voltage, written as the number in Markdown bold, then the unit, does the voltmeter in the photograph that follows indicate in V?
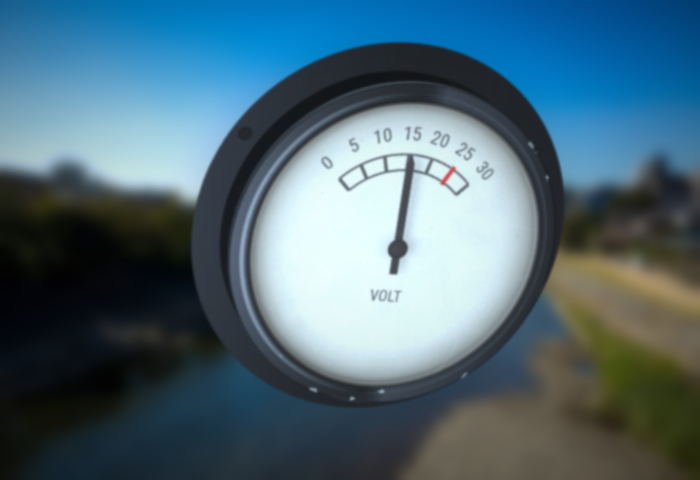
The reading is **15** V
